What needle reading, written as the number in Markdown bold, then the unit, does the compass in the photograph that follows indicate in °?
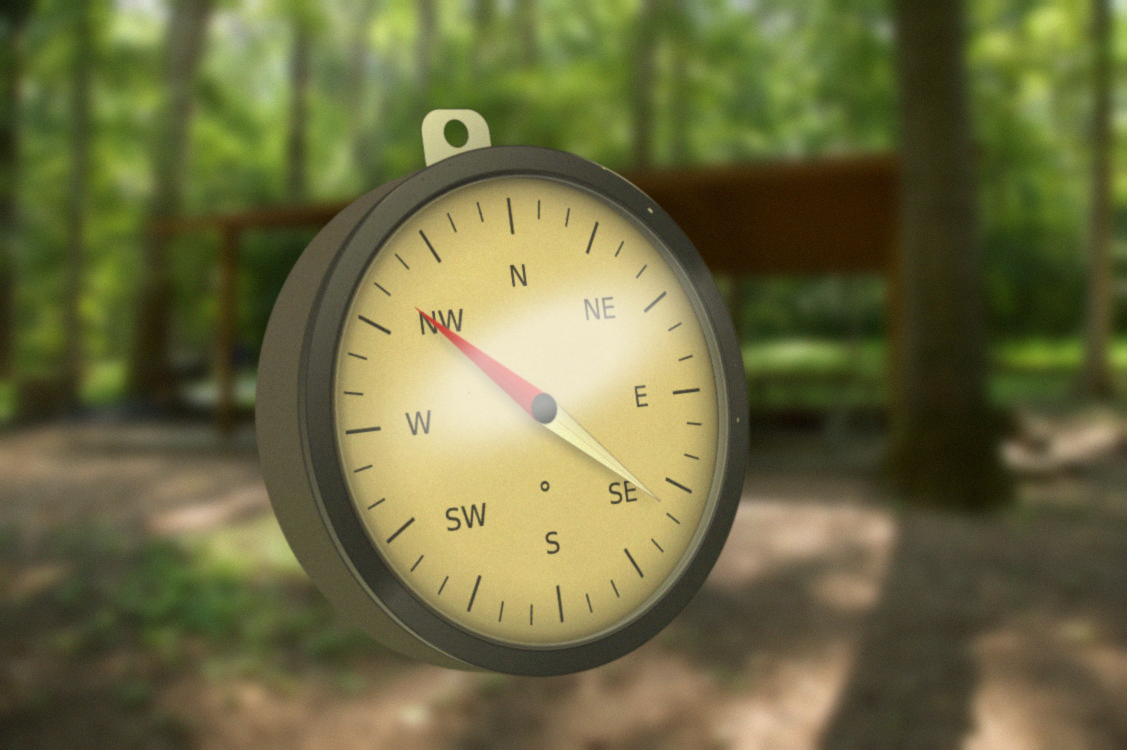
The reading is **310** °
